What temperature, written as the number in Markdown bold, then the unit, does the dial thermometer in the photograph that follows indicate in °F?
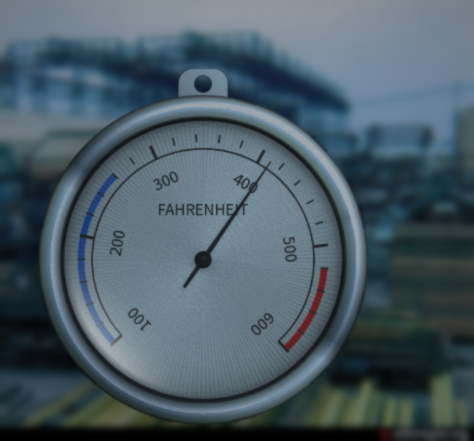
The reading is **410** °F
